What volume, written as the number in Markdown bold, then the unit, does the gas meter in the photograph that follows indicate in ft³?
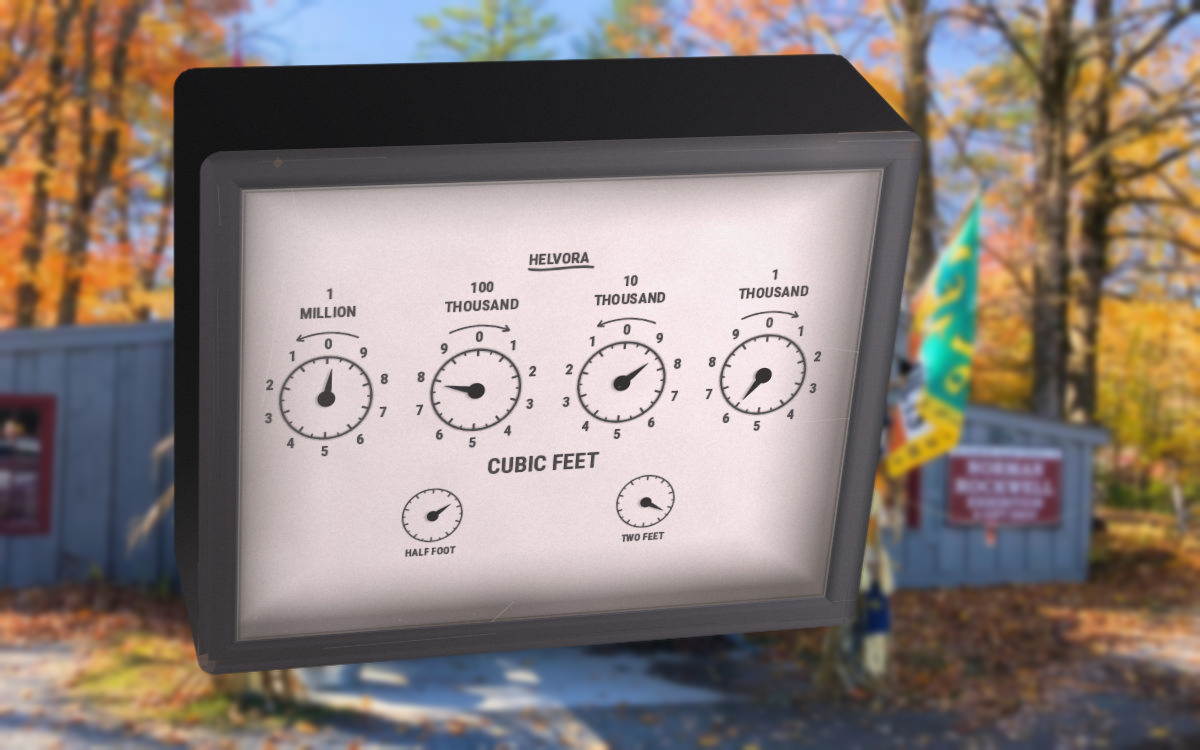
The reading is **978600** ft³
